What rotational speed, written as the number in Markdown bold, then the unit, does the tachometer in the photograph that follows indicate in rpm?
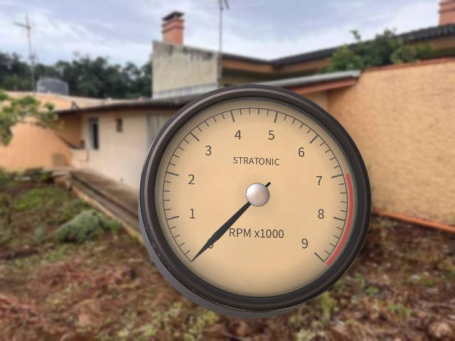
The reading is **0** rpm
